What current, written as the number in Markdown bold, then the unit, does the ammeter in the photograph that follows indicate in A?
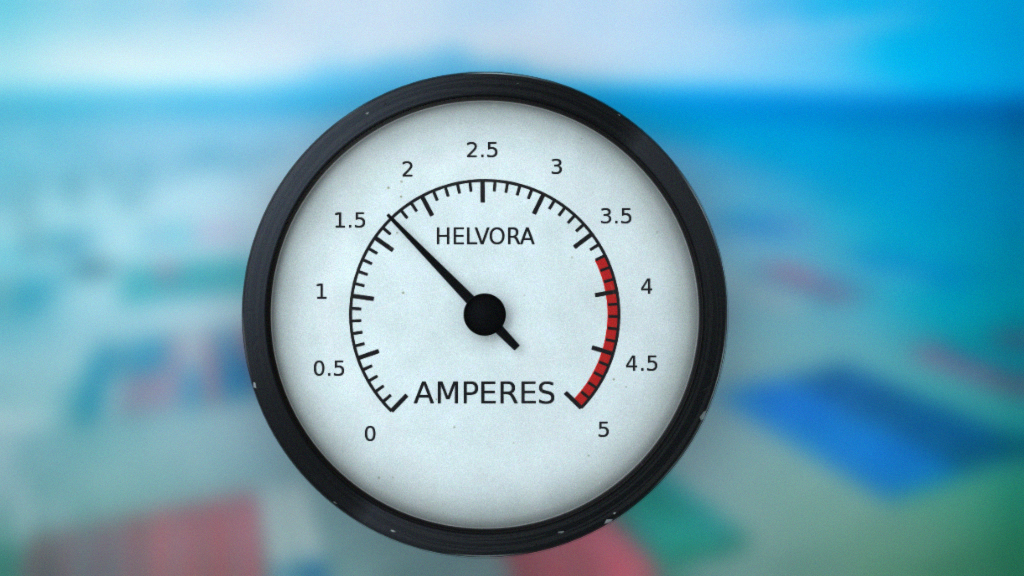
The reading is **1.7** A
